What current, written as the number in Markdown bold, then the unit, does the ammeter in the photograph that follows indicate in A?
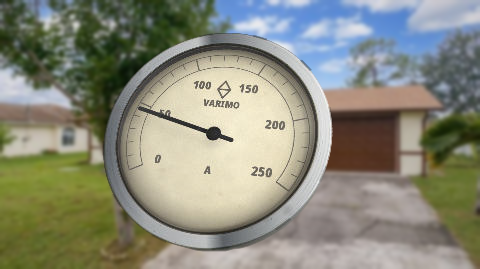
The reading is **45** A
